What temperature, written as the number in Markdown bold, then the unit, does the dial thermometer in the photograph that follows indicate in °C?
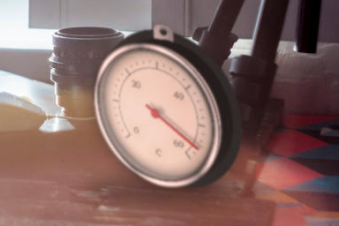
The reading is **56** °C
